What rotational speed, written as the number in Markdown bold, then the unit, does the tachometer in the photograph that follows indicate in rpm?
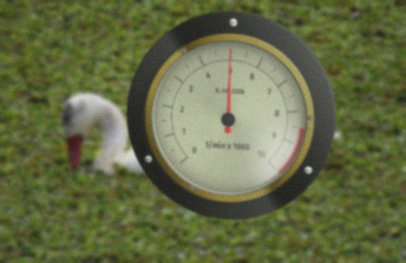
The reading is **5000** rpm
